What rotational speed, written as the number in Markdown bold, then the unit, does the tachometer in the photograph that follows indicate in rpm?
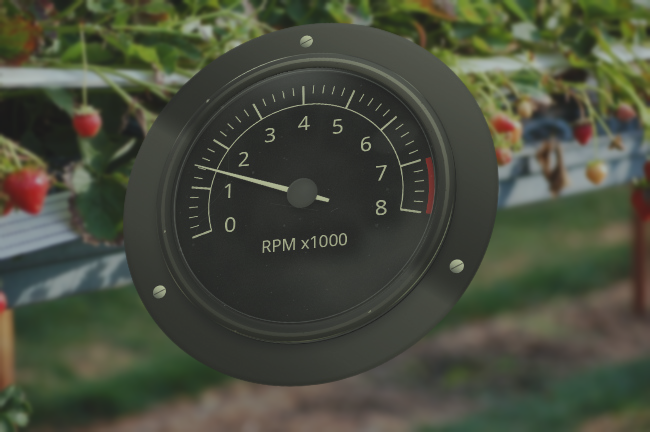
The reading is **1400** rpm
